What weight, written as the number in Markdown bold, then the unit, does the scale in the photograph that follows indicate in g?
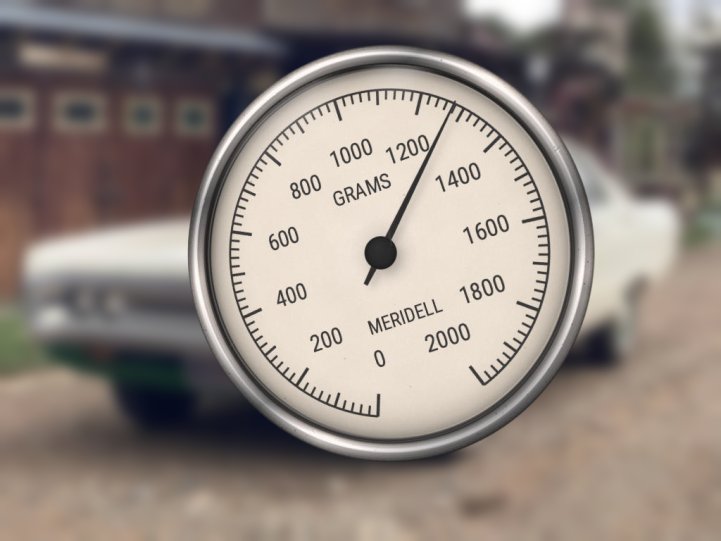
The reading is **1280** g
